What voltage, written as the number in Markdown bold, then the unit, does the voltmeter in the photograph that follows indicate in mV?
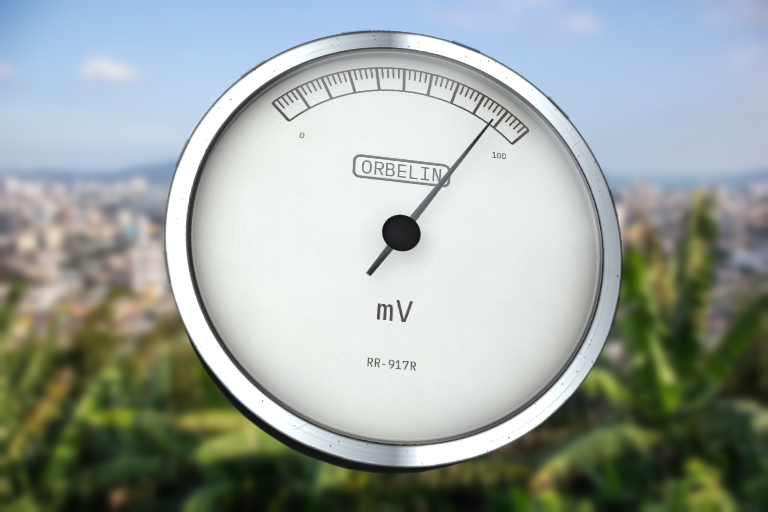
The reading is **88** mV
